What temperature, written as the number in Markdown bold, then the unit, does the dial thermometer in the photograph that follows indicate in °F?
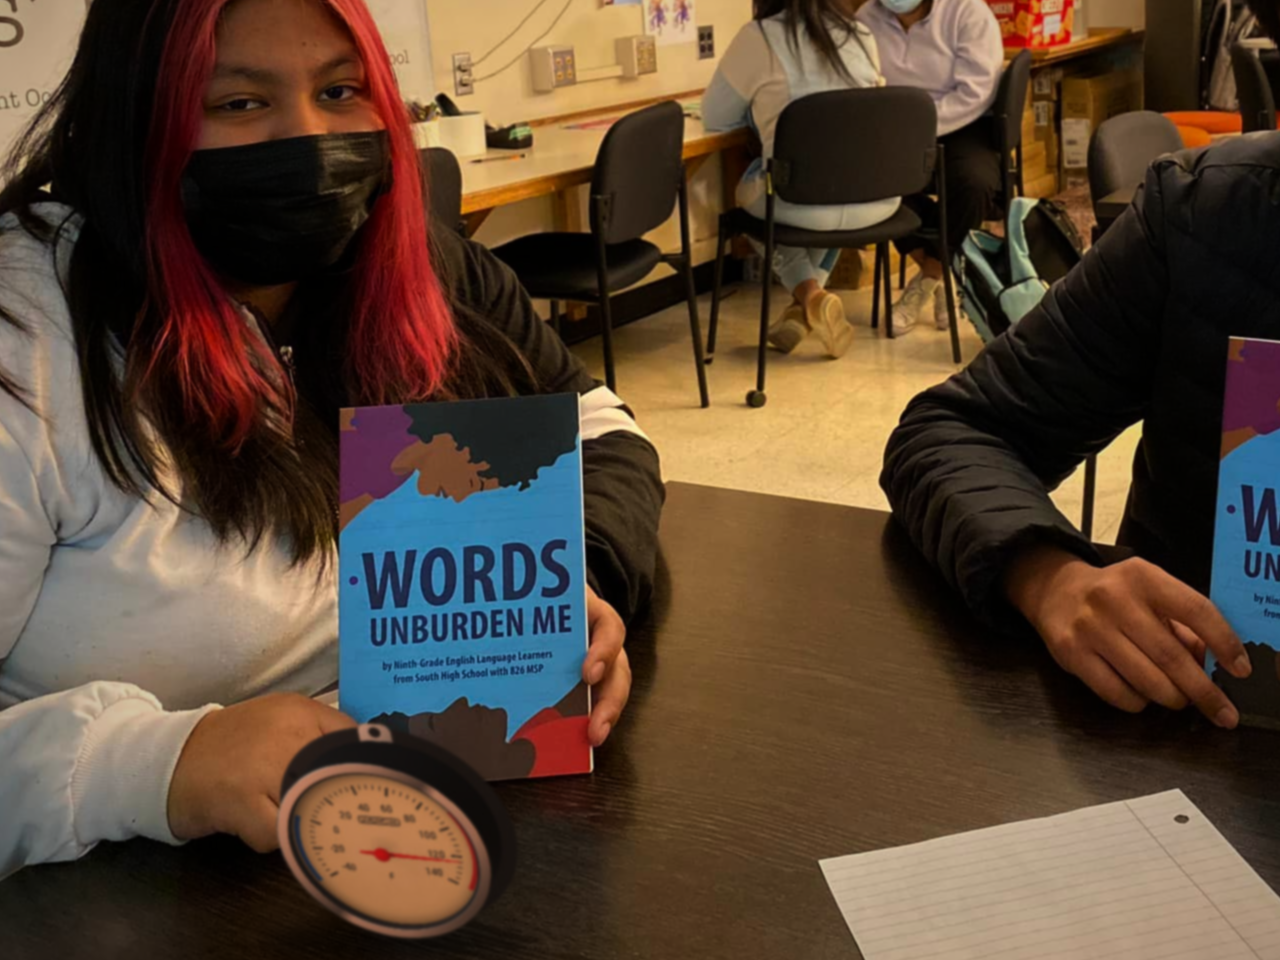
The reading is **120** °F
